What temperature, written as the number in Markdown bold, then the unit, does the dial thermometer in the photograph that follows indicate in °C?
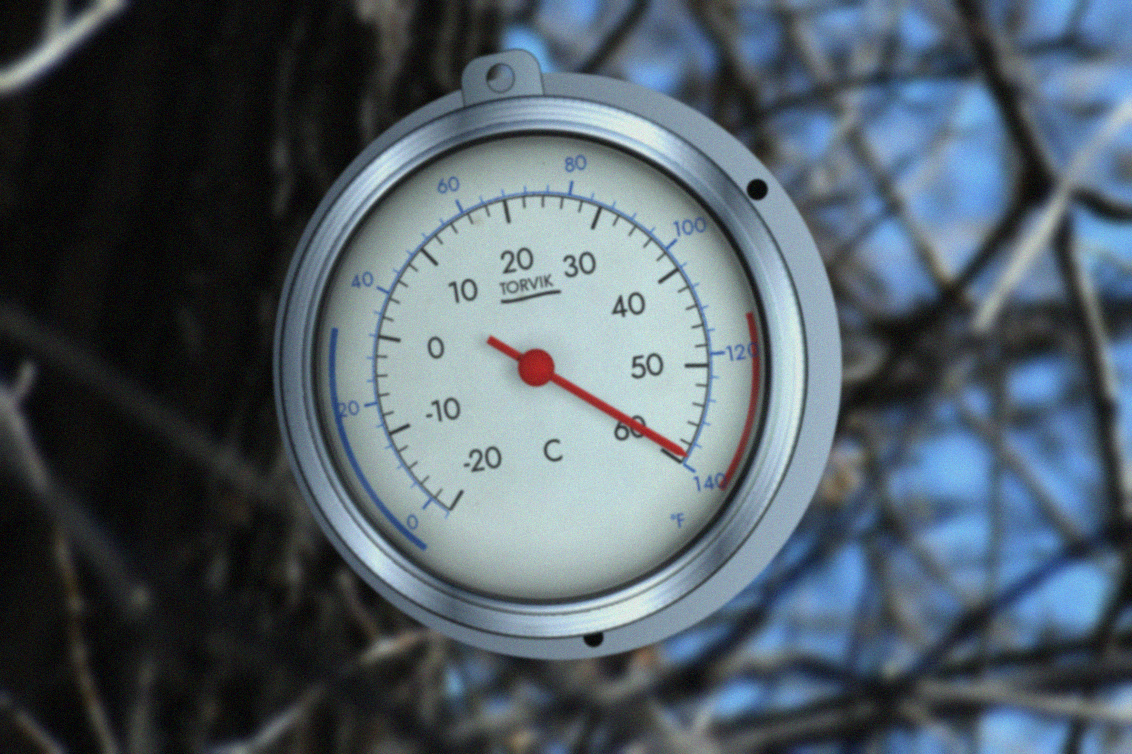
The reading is **59** °C
